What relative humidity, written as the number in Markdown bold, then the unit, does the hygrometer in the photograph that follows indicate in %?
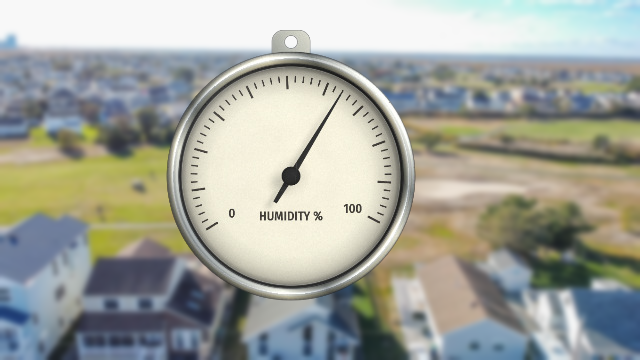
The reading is **64** %
